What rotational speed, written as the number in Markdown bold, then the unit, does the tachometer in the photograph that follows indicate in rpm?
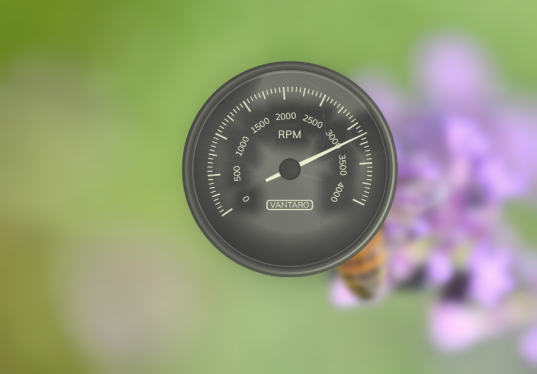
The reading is **3150** rpm
